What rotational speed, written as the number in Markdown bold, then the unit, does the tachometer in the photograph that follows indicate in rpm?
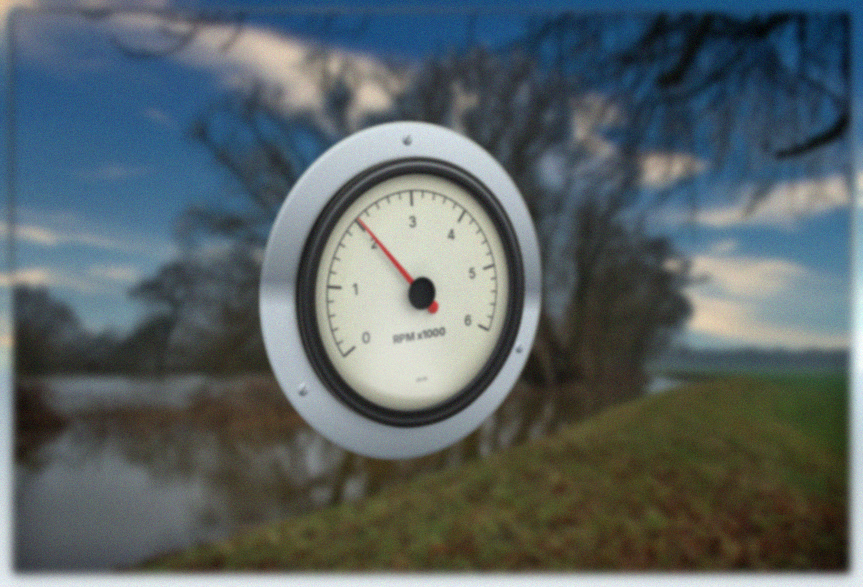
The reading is **2000** rpm
